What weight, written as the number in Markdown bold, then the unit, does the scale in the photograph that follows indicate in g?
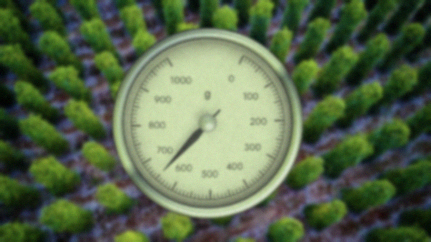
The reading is **650** g
